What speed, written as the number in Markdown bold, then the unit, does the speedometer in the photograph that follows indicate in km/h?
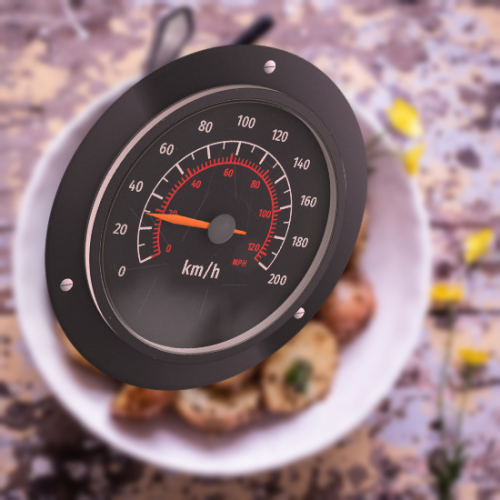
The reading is **30** km/h
